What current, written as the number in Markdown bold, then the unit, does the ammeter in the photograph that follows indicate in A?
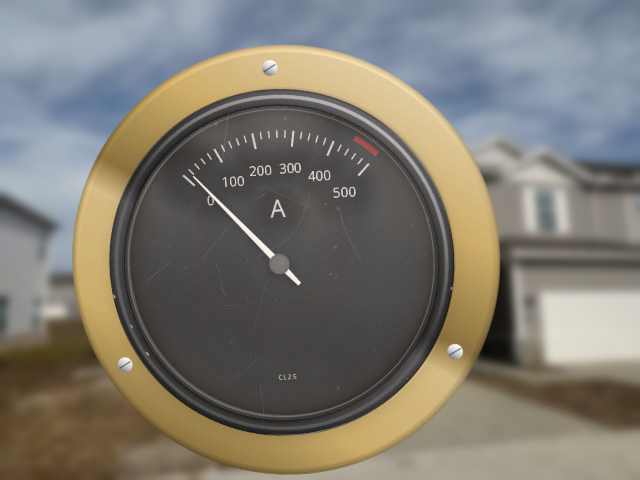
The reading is **20** A
